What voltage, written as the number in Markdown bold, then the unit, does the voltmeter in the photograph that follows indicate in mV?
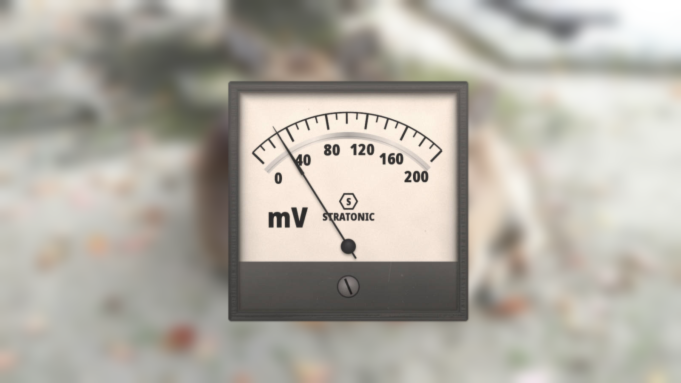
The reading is **30** mV
